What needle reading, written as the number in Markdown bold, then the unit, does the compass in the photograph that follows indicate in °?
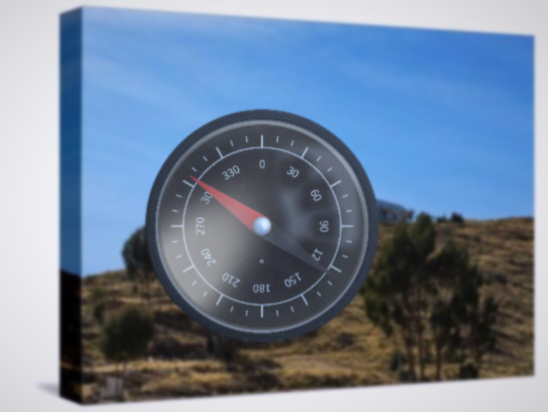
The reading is **305** °
